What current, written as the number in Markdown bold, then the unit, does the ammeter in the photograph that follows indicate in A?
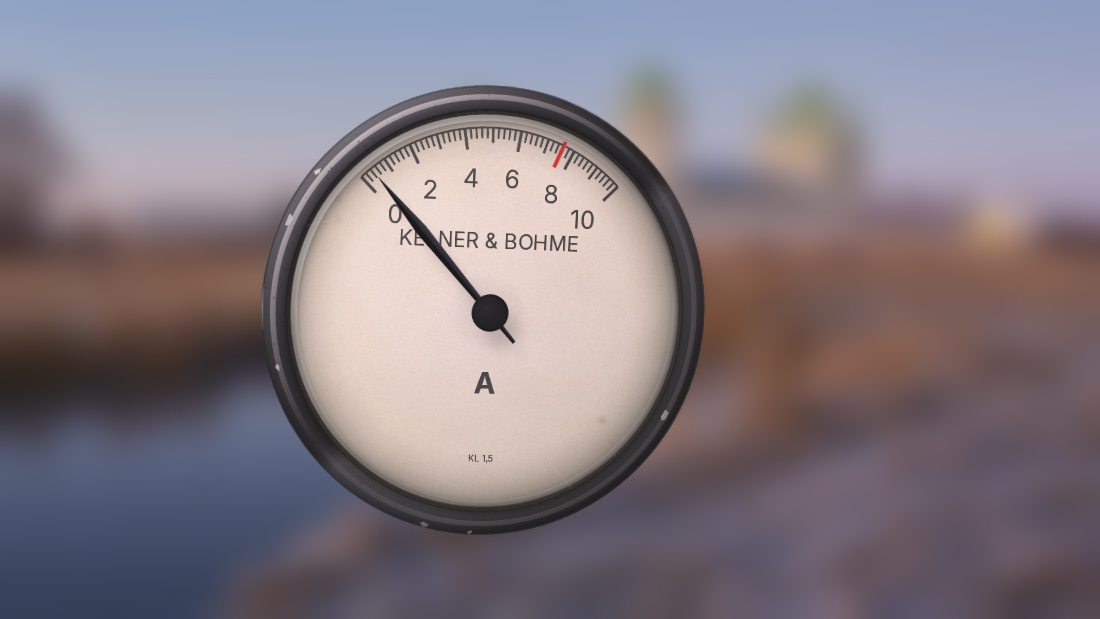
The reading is **0.4** A
